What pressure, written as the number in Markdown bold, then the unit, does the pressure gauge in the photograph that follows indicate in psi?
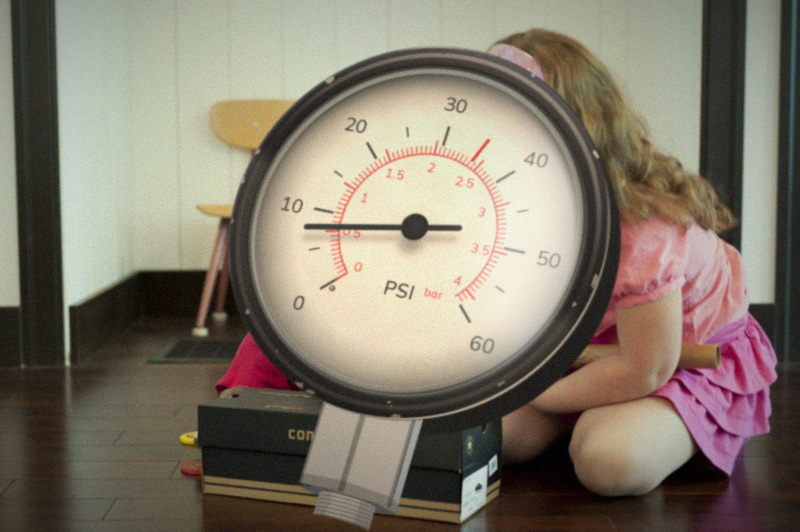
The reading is **7.5** psi
